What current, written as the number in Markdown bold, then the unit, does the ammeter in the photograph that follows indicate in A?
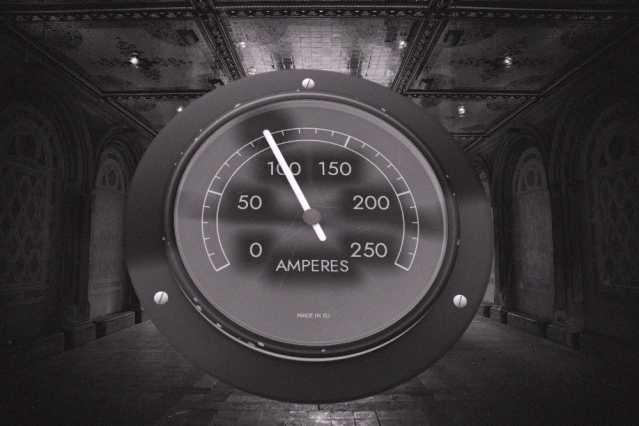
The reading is **100** A
